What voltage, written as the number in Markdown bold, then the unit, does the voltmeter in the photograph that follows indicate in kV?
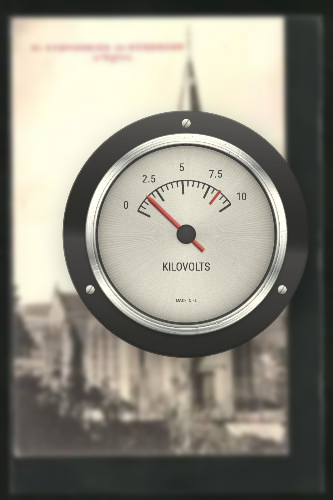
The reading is **1.5** kV
